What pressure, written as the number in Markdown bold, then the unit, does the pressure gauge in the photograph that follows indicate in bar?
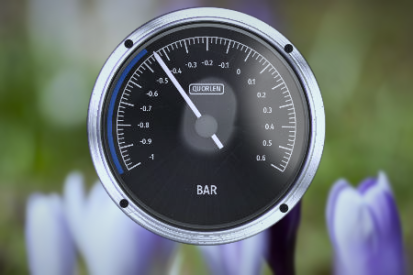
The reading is **-0.44** bar
